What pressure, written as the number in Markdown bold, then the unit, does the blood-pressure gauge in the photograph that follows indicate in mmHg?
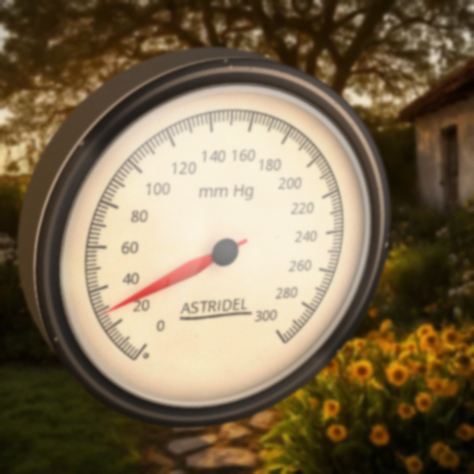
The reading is **30** mmHg
